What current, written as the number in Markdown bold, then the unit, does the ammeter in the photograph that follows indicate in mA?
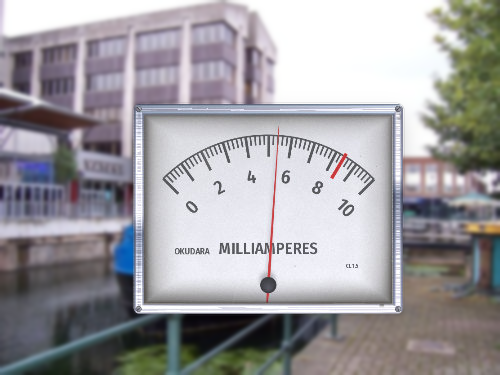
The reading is **5.4** mA
